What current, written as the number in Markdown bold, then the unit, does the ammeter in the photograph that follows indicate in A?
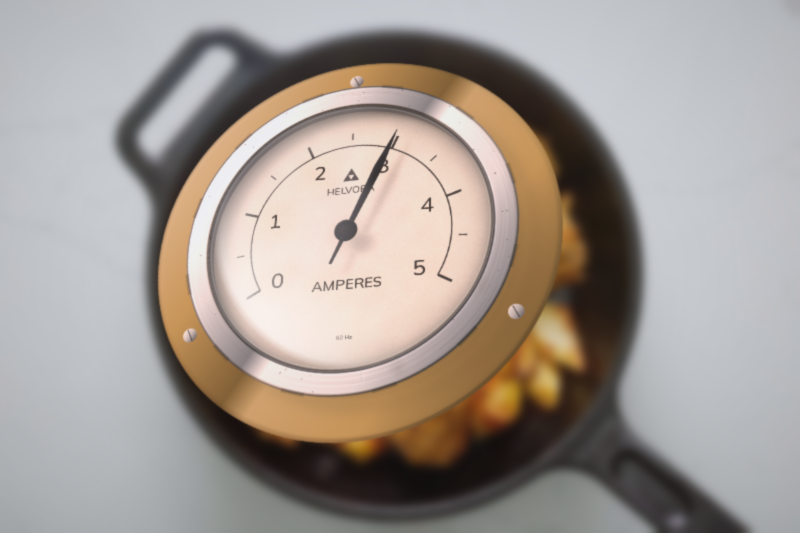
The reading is **3** A
